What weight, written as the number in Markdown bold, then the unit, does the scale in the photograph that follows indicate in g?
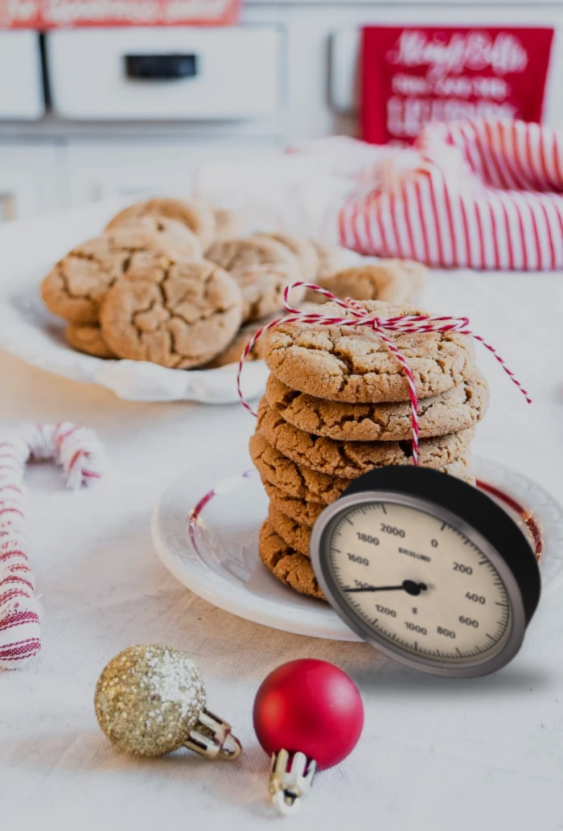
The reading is **1400** g
